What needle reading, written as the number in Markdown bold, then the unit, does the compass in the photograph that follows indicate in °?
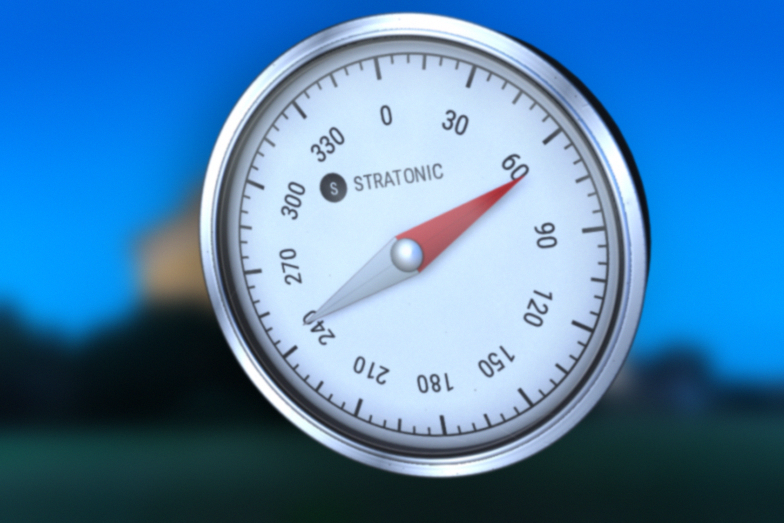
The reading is **65** °
